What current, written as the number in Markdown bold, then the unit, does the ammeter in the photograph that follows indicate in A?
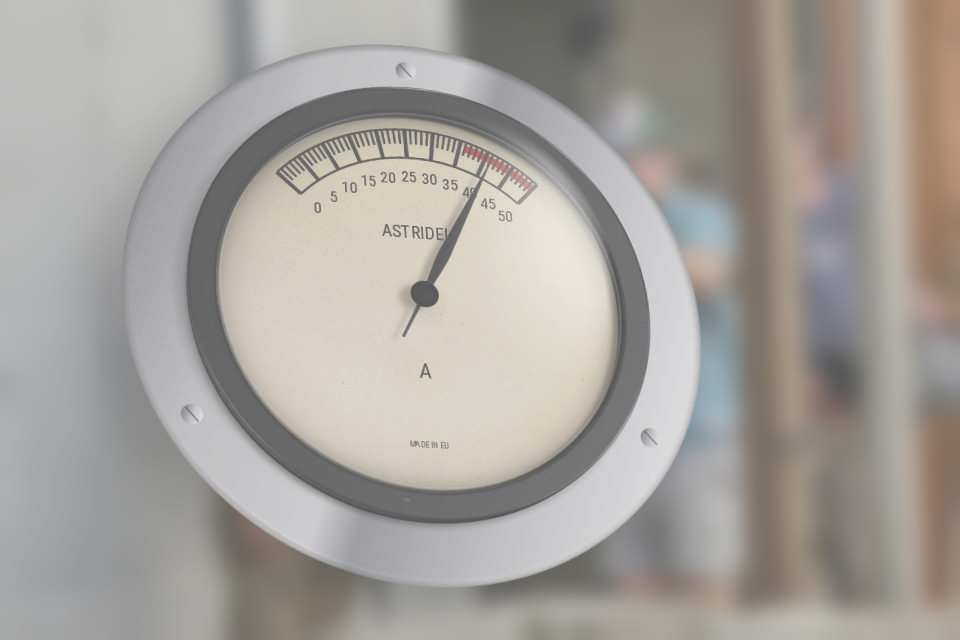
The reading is **41** A
